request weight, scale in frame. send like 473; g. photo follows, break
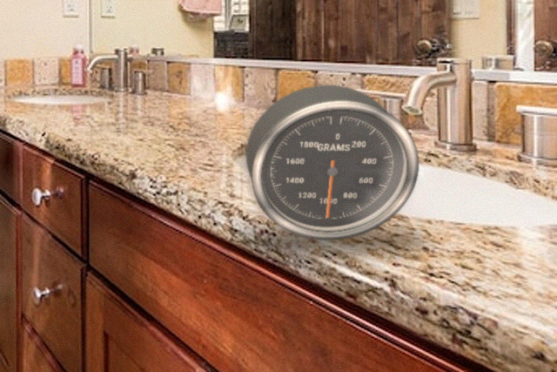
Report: 1000; g
